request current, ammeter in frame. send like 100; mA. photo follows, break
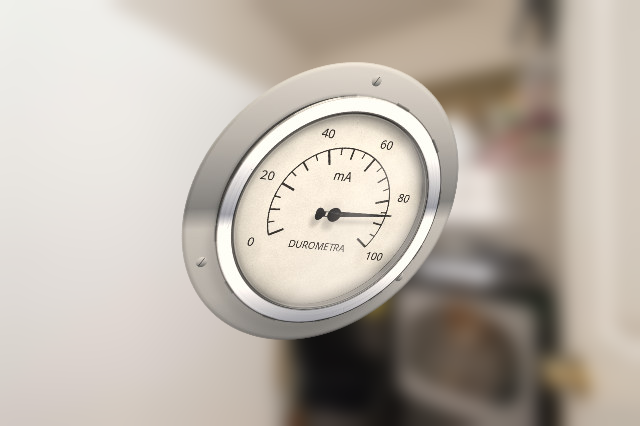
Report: 85; mA
